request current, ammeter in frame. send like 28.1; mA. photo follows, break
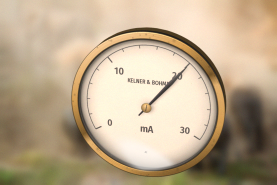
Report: 20; mA
